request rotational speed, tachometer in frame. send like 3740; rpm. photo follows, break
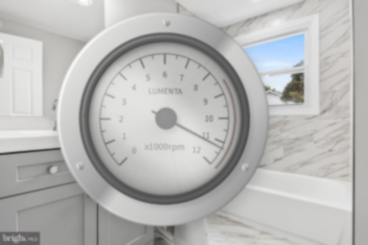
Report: 11250; rpm
